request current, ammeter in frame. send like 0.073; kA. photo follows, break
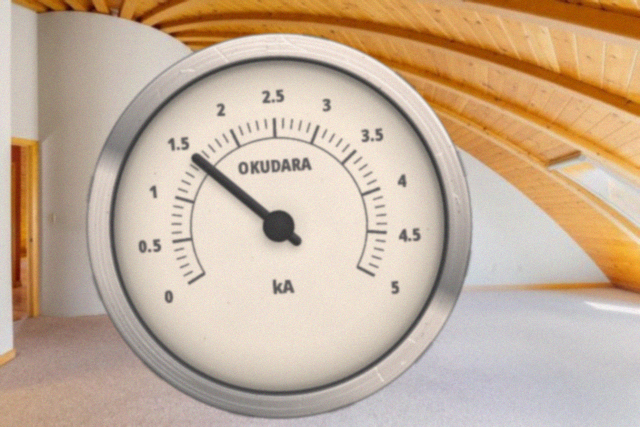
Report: 1.5; kA
